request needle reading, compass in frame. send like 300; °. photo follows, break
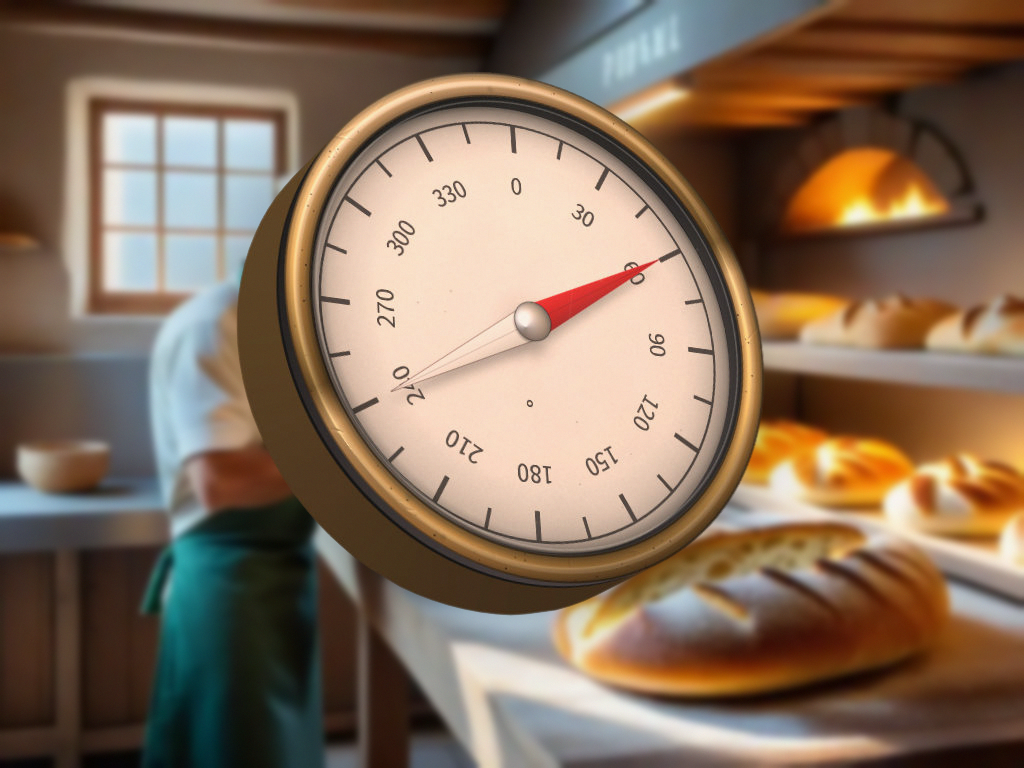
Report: 60; °
